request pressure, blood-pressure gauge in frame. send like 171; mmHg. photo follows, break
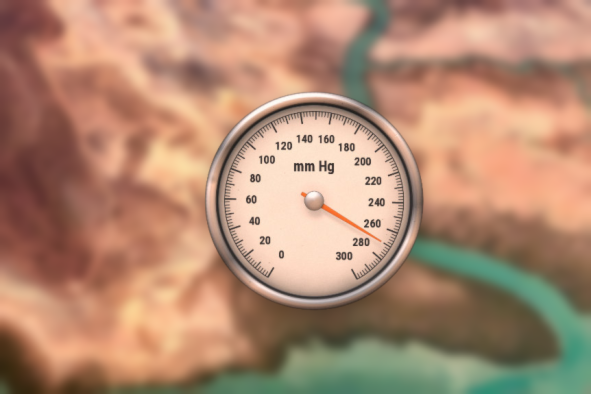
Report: 270; mmHg
